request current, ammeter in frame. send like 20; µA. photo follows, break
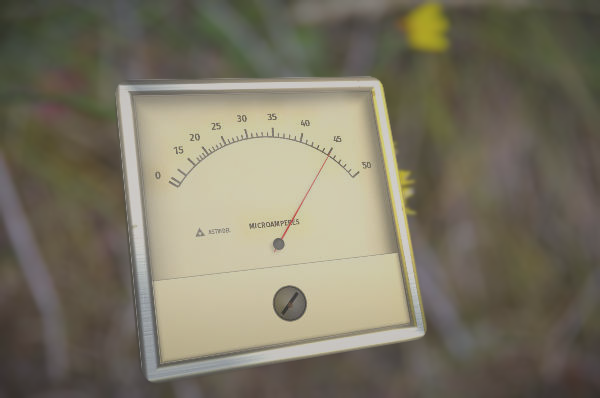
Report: 45; µA
